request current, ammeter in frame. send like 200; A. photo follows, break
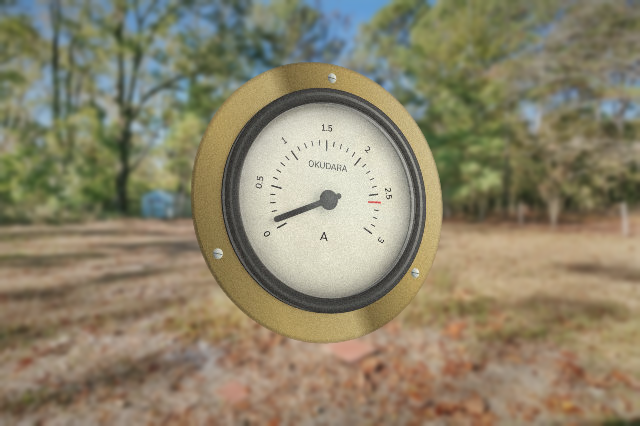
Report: 0.1; A
